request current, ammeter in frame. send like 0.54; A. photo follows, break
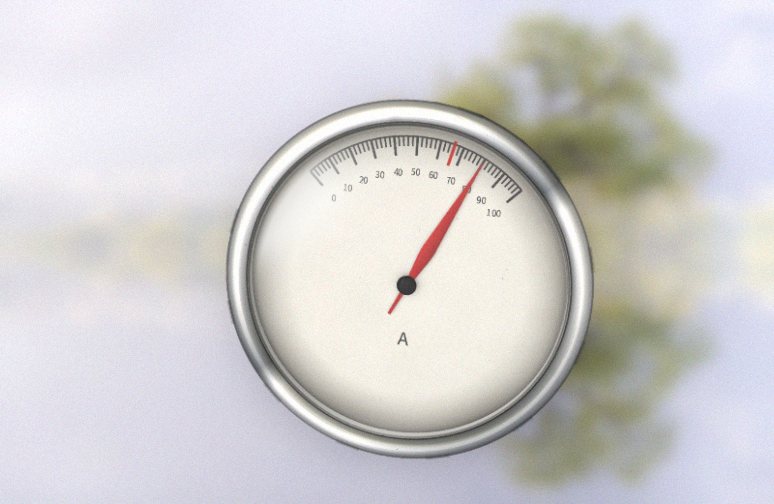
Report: 80; A
